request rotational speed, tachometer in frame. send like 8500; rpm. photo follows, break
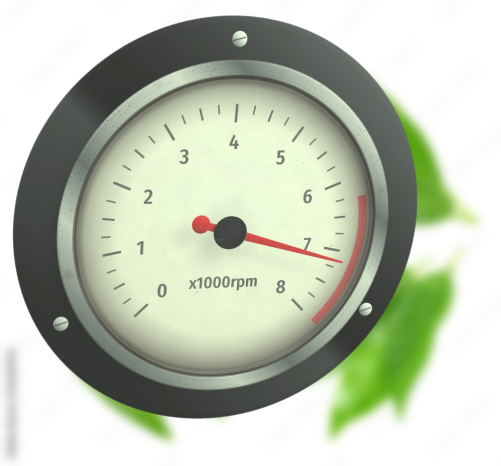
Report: 7125; rpm
